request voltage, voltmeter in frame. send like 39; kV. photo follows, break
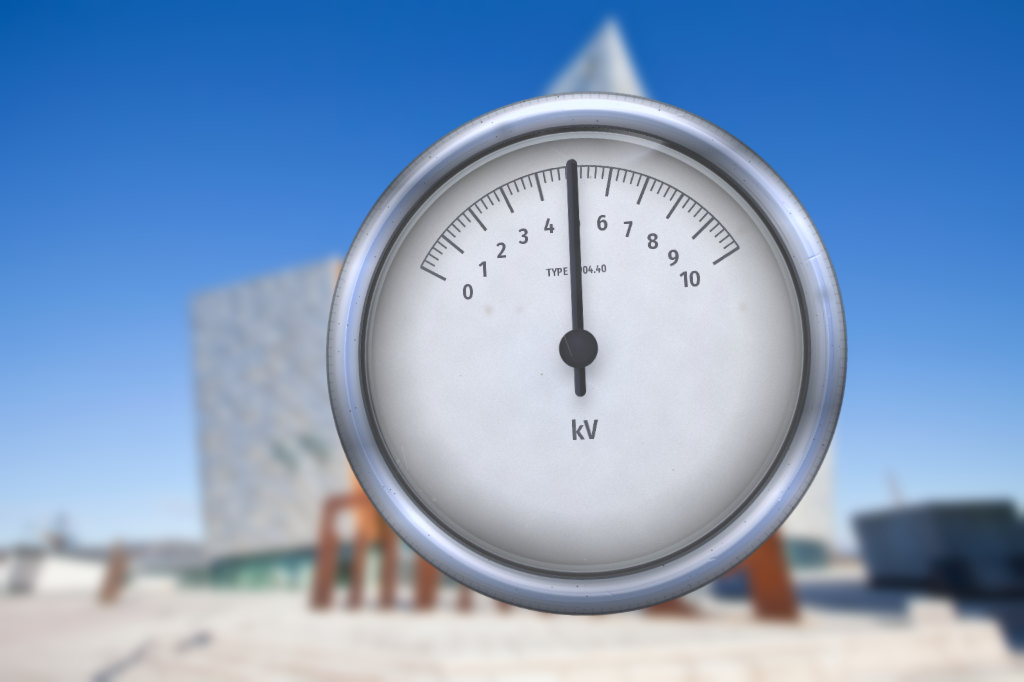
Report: 5; kV
